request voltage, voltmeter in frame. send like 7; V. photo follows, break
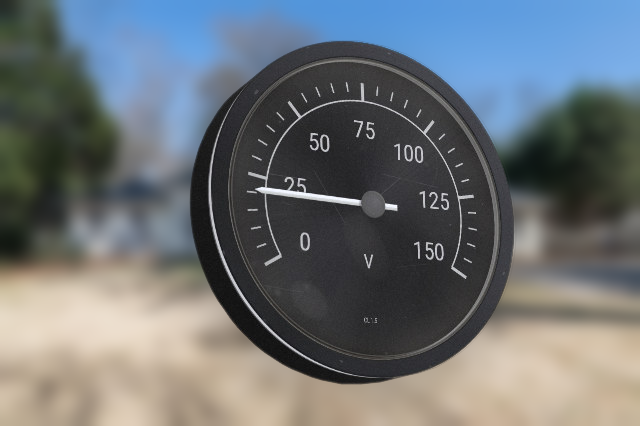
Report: 20; V
